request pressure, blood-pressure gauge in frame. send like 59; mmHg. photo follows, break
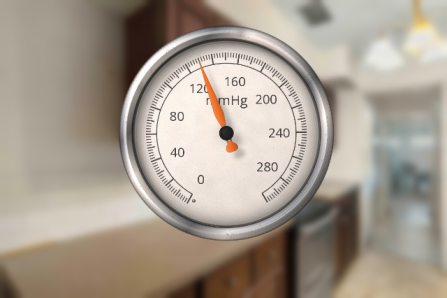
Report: 130; mmHg
